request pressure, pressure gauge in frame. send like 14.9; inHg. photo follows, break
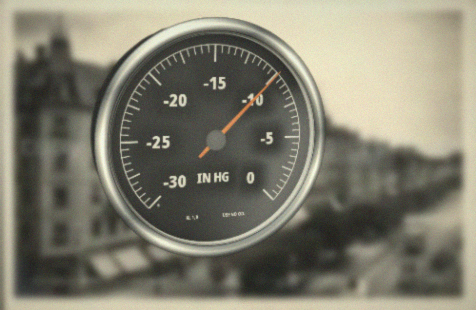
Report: -10; inHg
